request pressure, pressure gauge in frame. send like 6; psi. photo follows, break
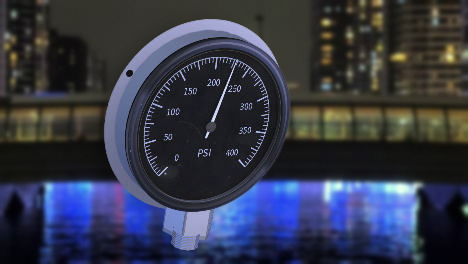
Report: 225; psi
